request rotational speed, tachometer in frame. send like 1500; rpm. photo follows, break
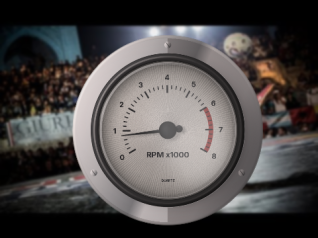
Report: 800; rpm
